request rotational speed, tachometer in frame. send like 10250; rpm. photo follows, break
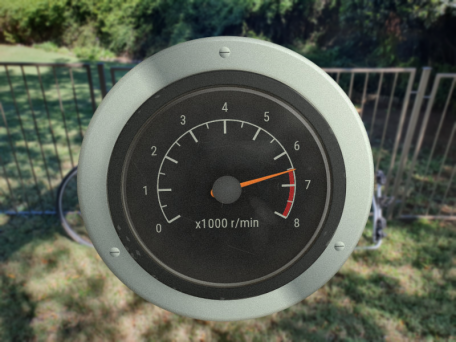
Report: 6500; rpm
